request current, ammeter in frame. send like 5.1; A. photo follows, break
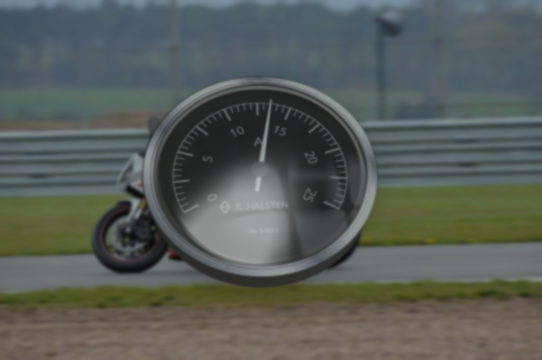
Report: 13.5; A
